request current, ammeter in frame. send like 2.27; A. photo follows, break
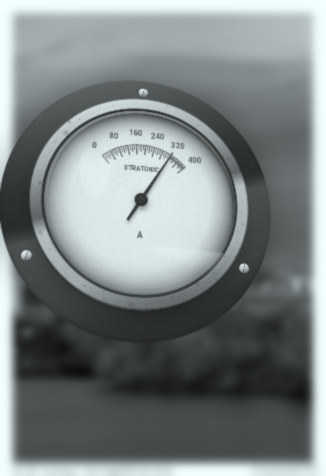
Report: 320; A
